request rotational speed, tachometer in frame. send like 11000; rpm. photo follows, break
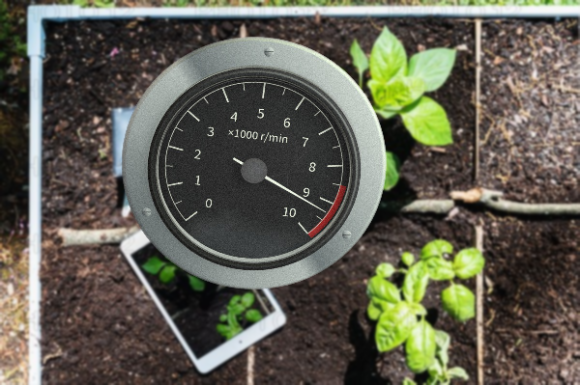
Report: 9250; rpm
